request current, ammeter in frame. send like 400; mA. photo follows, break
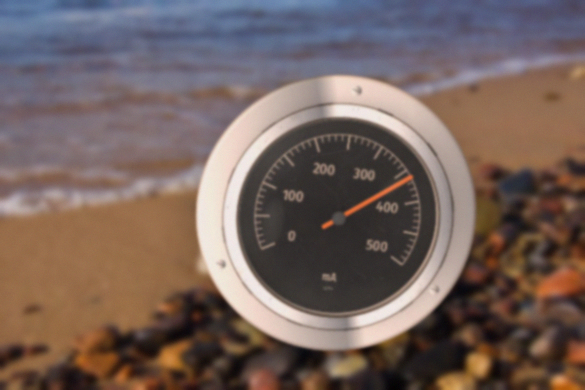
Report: 360; mA
